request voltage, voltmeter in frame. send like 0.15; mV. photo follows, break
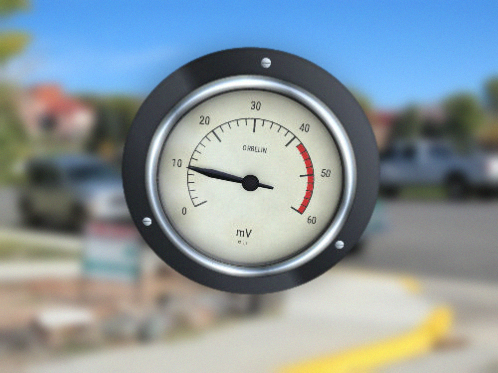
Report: 10; mV
